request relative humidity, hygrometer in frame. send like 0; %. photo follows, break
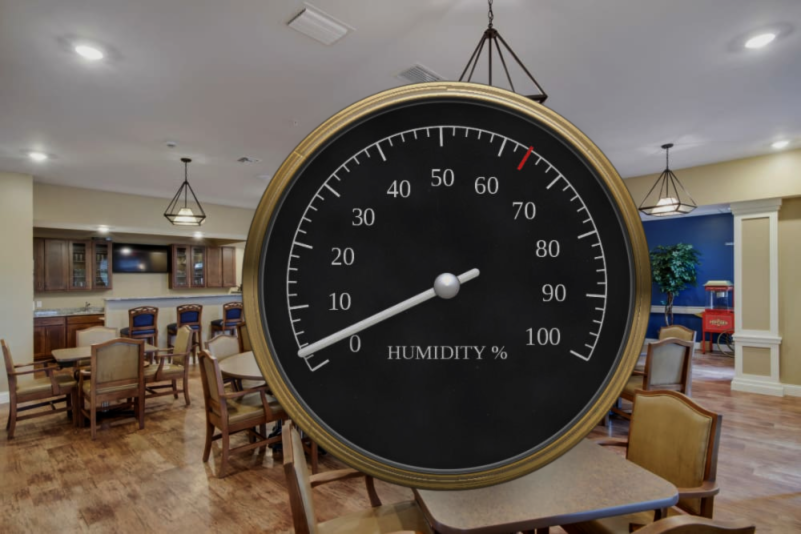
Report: 3; %
